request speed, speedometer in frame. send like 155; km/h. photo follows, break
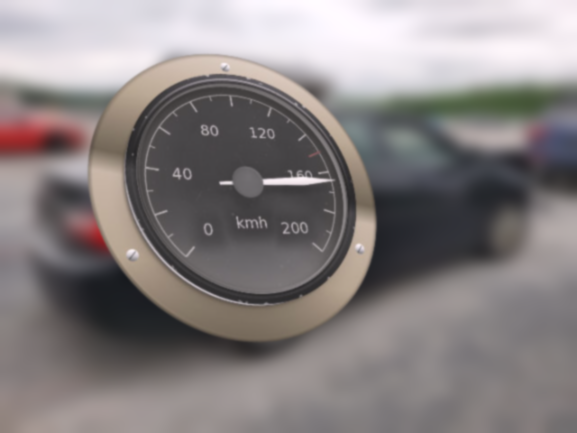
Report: 165; km/h
